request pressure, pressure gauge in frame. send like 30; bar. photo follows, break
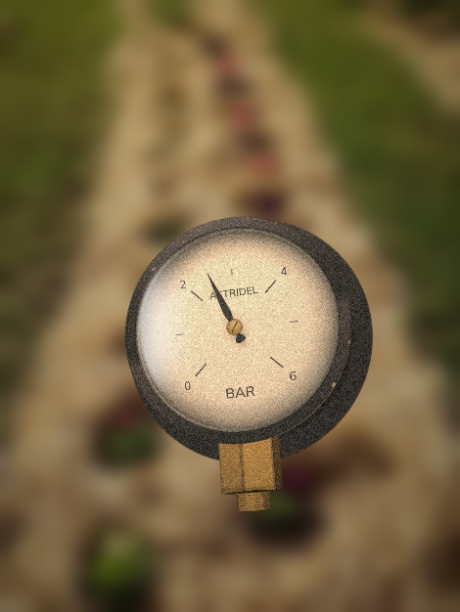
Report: 2.5; bar
